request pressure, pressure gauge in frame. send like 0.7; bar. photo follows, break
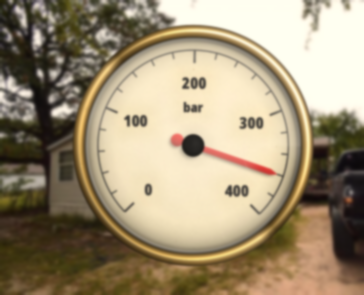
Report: 360; bar
